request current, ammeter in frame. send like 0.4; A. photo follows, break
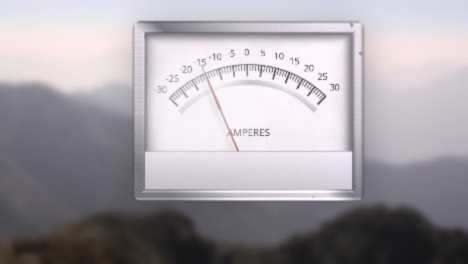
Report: -15; A
